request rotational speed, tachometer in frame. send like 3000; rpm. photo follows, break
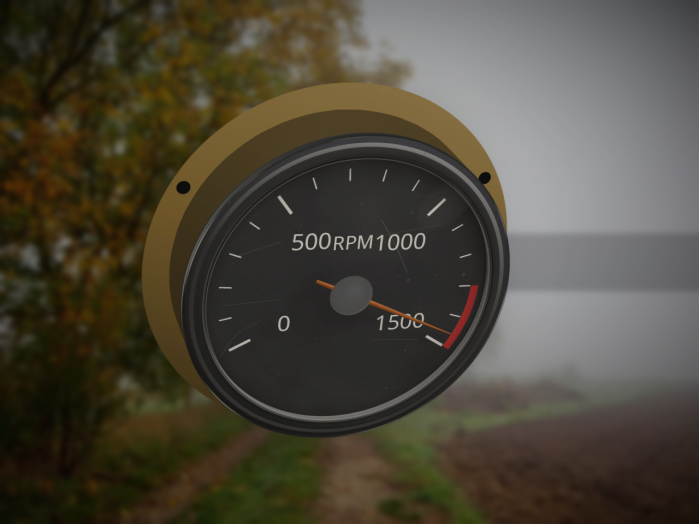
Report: 1450; rpm
